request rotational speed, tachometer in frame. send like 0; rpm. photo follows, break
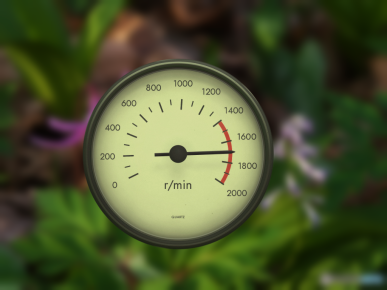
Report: 1700; rpm
